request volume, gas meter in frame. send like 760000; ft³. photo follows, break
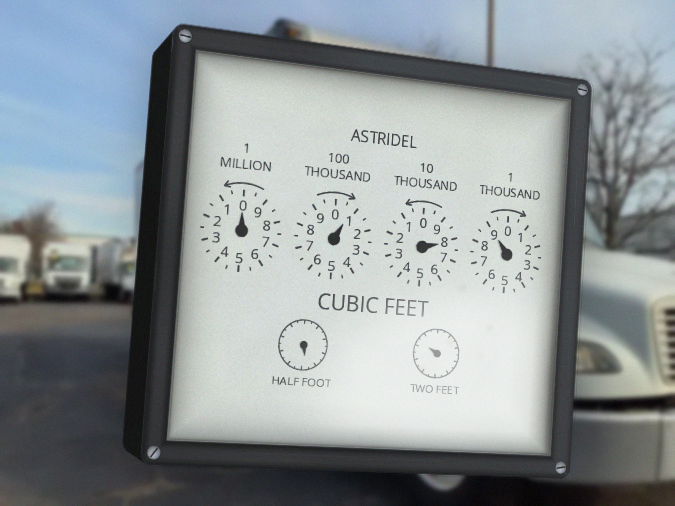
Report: 7900; ft³
